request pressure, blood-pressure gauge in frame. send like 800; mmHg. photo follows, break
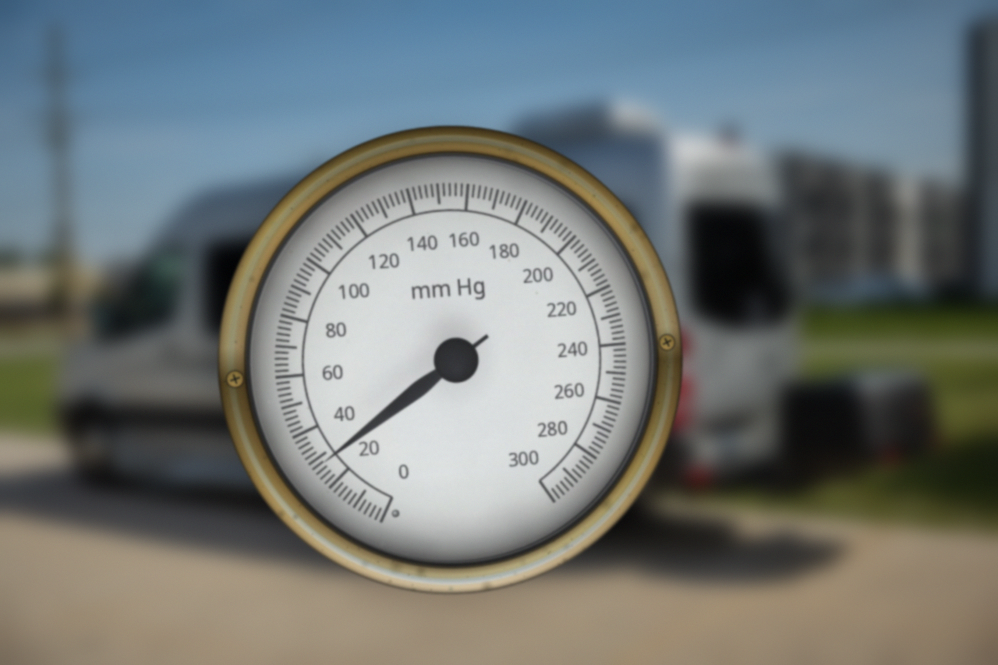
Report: 28; mmHg
